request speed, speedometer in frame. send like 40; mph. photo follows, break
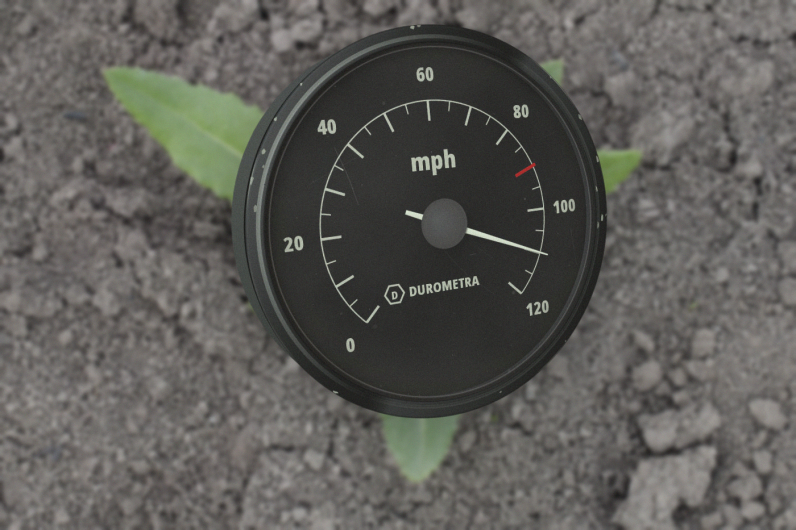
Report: 110; mph
